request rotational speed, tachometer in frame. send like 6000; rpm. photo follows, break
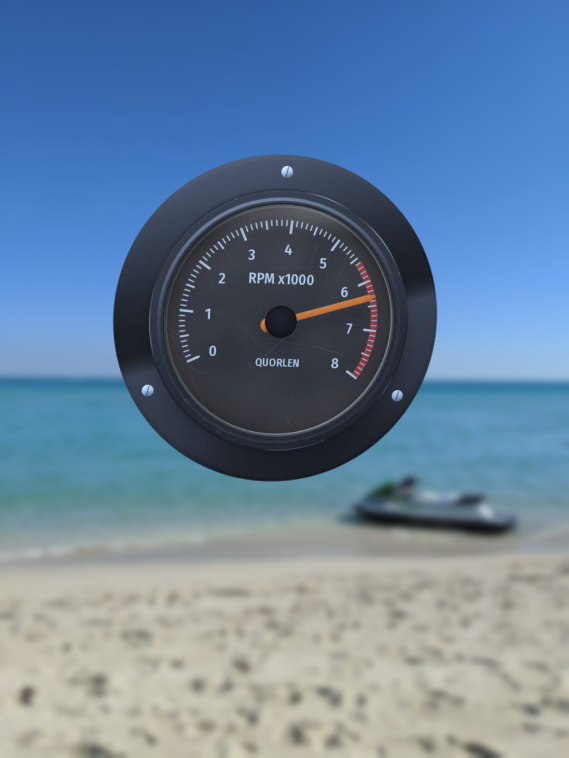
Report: 6300; rpm
